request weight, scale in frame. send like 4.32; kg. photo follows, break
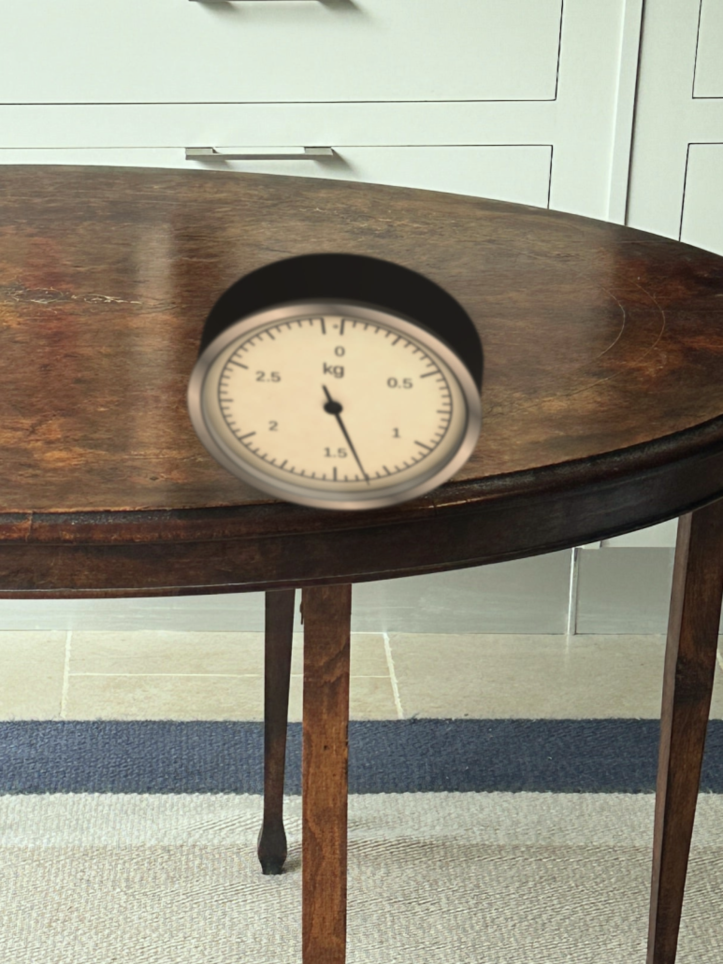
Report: 1.35; kg
